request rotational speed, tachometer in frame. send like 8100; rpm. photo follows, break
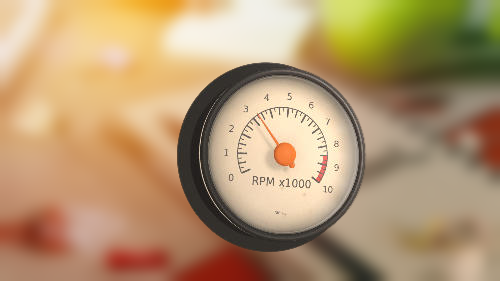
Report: 3250; rpm
